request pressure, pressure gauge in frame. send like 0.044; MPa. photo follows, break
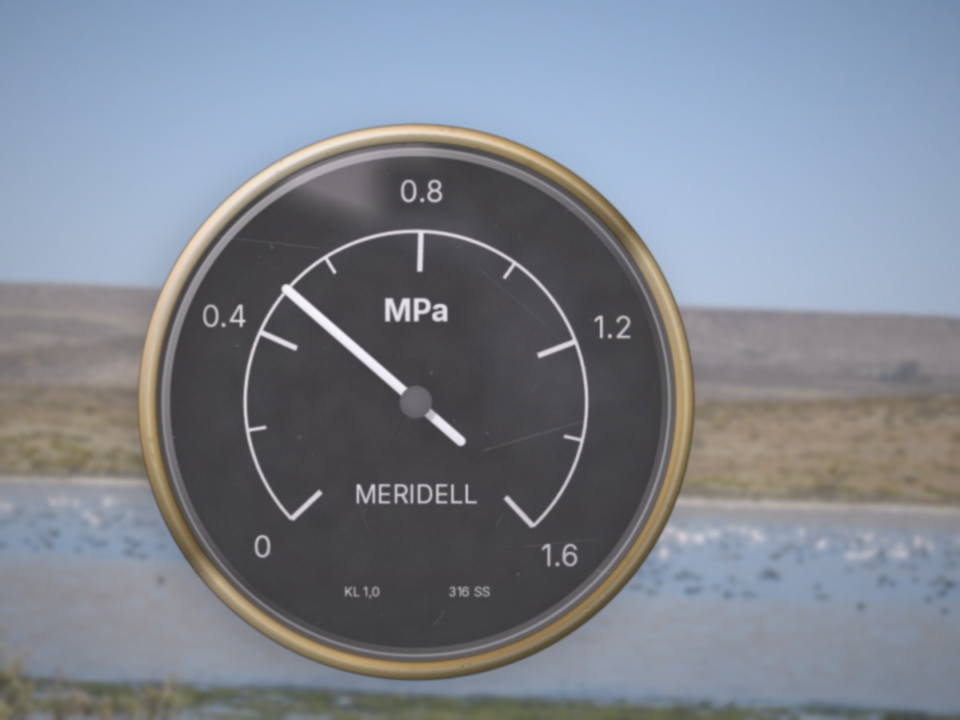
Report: 0.5; MPa
